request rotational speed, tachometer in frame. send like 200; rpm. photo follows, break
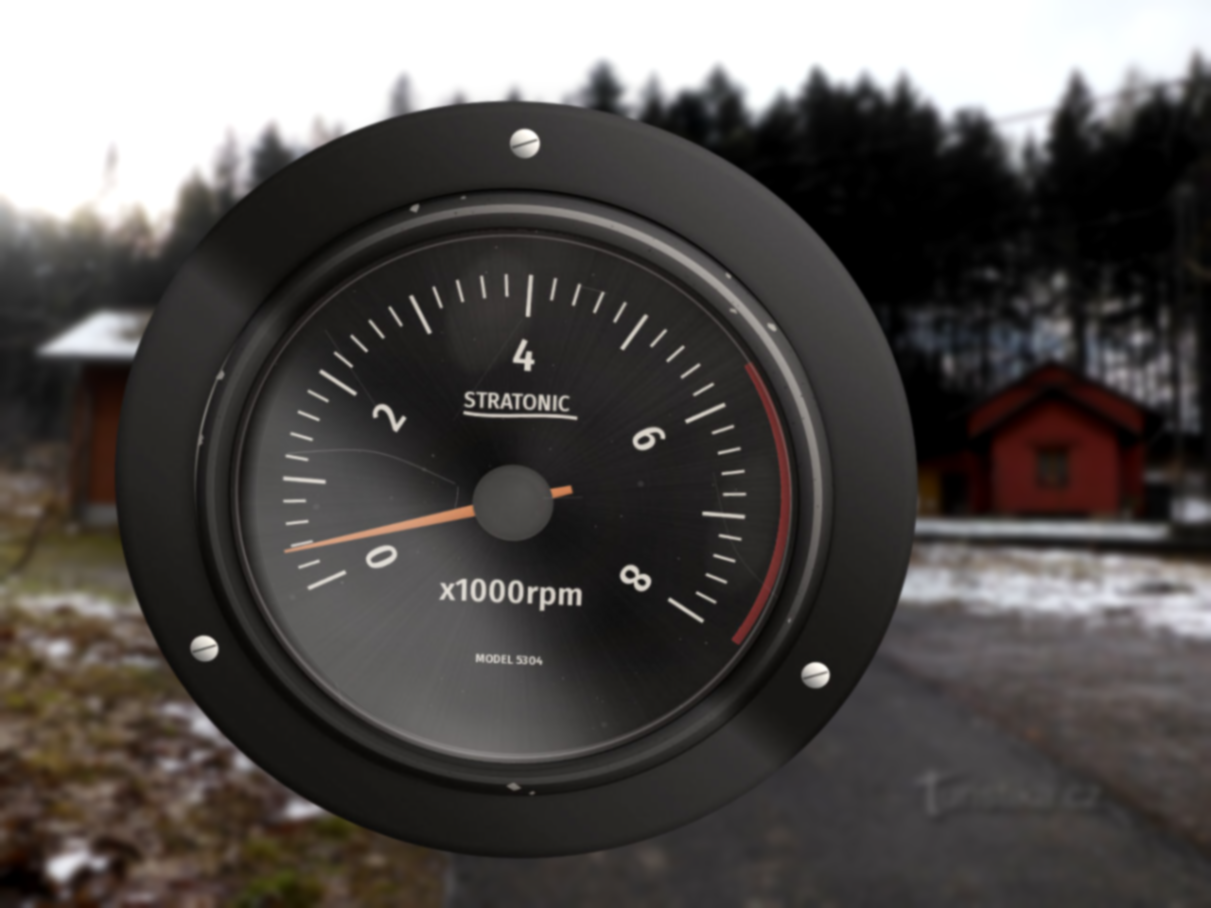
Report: 400; rpm
